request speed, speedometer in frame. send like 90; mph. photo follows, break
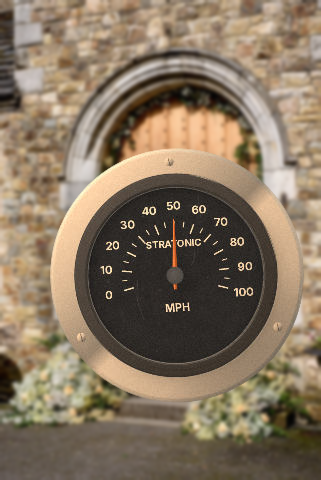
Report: 50; mph
